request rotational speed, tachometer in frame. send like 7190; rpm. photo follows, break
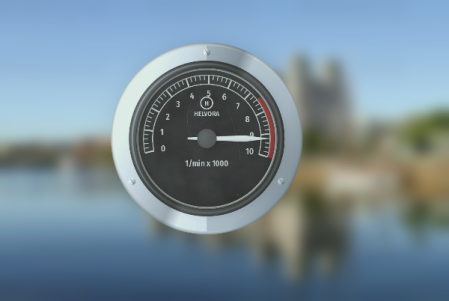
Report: 9200; rpm
